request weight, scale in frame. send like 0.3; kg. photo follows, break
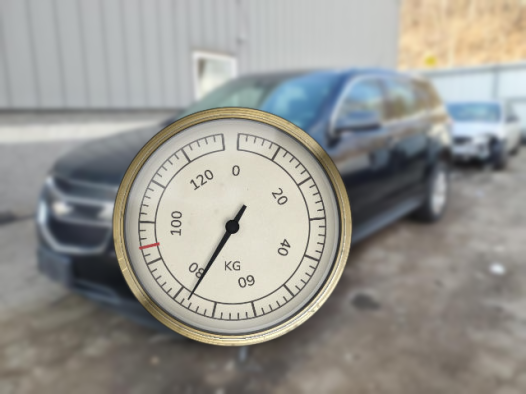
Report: 77; kg
